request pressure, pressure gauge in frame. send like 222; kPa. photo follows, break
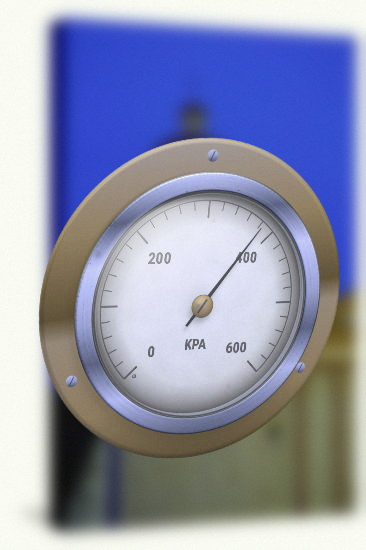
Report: 380; kPa
